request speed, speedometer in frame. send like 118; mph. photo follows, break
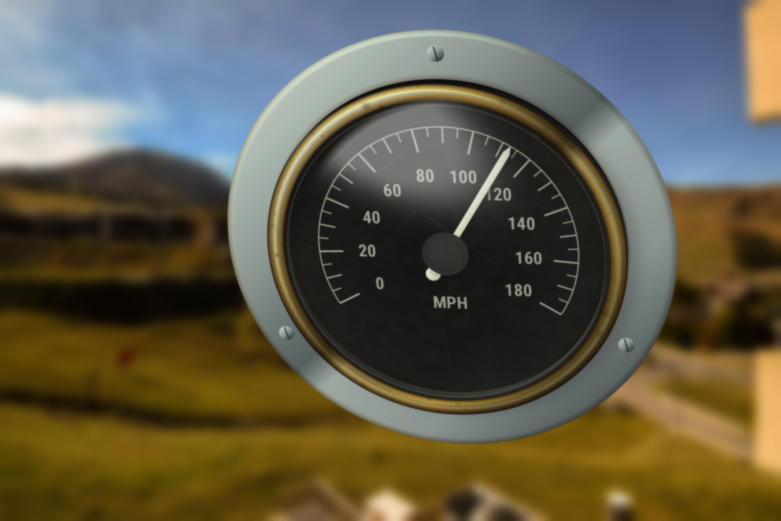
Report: 112.5; mph
